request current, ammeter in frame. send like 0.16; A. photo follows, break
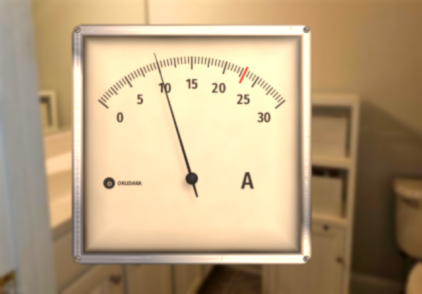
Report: 10; A
